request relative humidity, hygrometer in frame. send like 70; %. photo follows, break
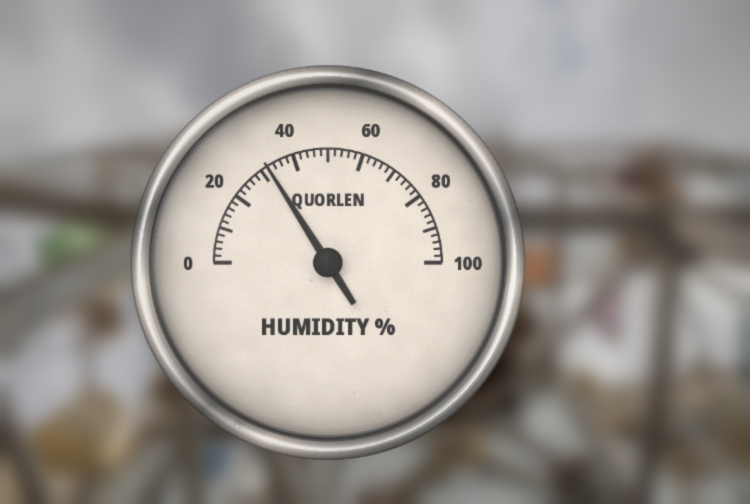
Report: 32; %
